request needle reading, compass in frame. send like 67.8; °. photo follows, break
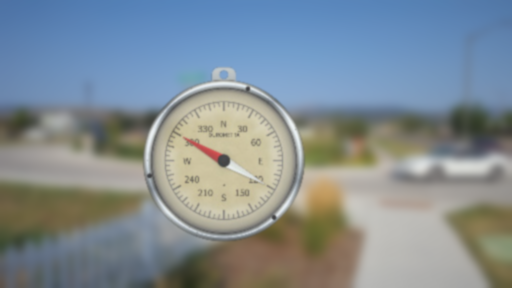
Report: 300; °
